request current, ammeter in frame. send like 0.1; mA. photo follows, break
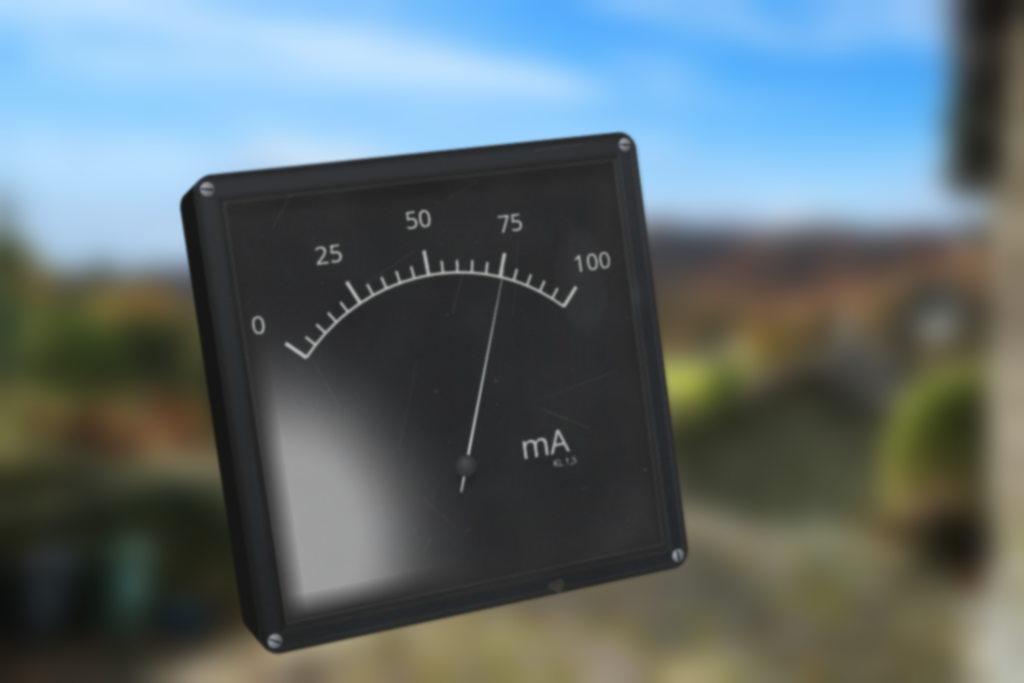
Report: 75; mA
